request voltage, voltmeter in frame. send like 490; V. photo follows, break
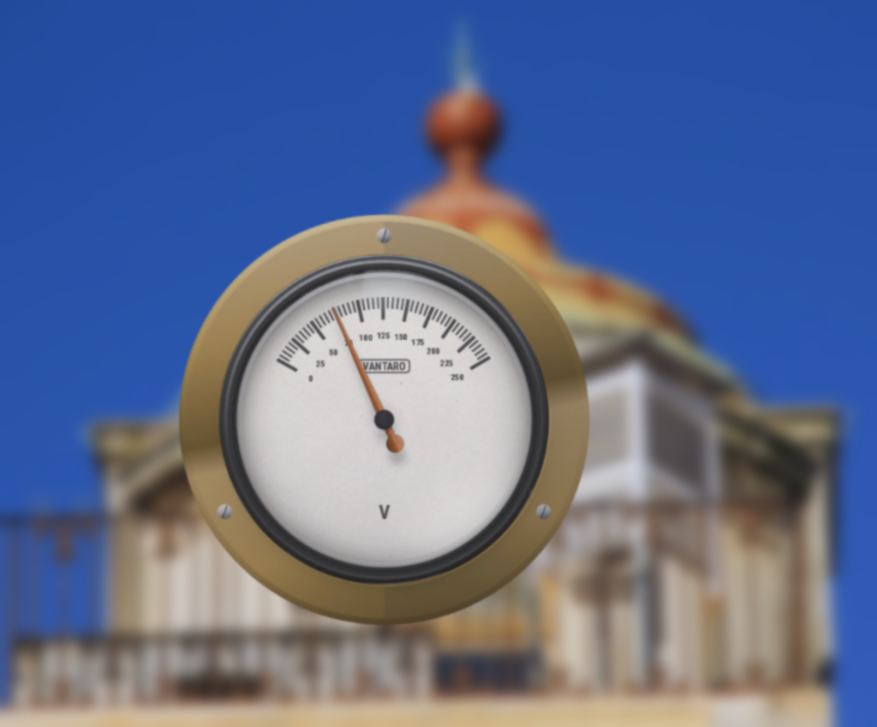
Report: 75; V
